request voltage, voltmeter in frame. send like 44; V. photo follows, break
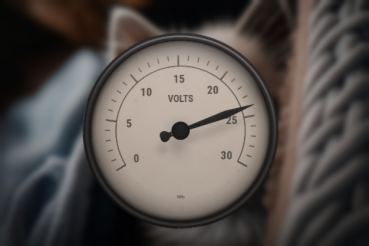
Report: 24; V
